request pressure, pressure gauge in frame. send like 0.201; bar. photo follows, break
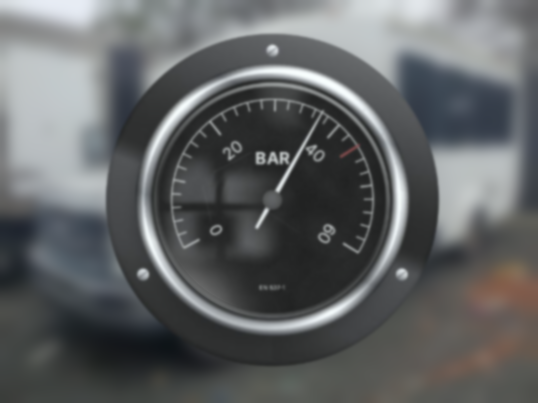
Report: 37; bar
